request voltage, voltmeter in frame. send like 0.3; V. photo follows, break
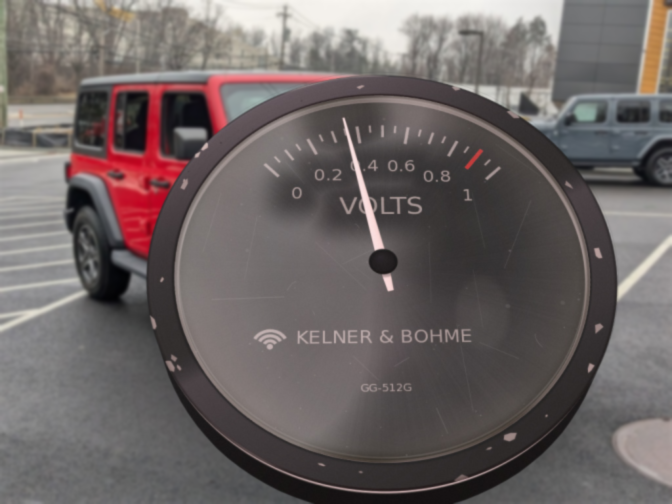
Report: 0.35; V
